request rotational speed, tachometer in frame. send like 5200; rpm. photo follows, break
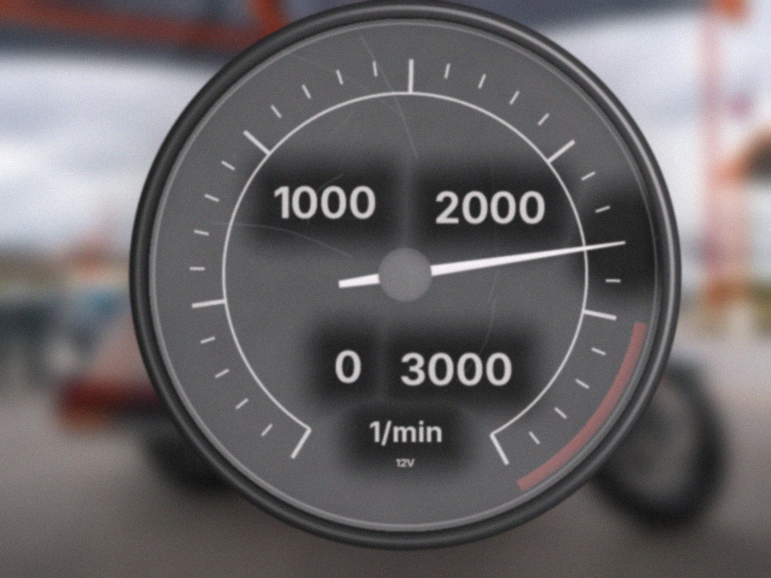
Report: 2300; rpm
